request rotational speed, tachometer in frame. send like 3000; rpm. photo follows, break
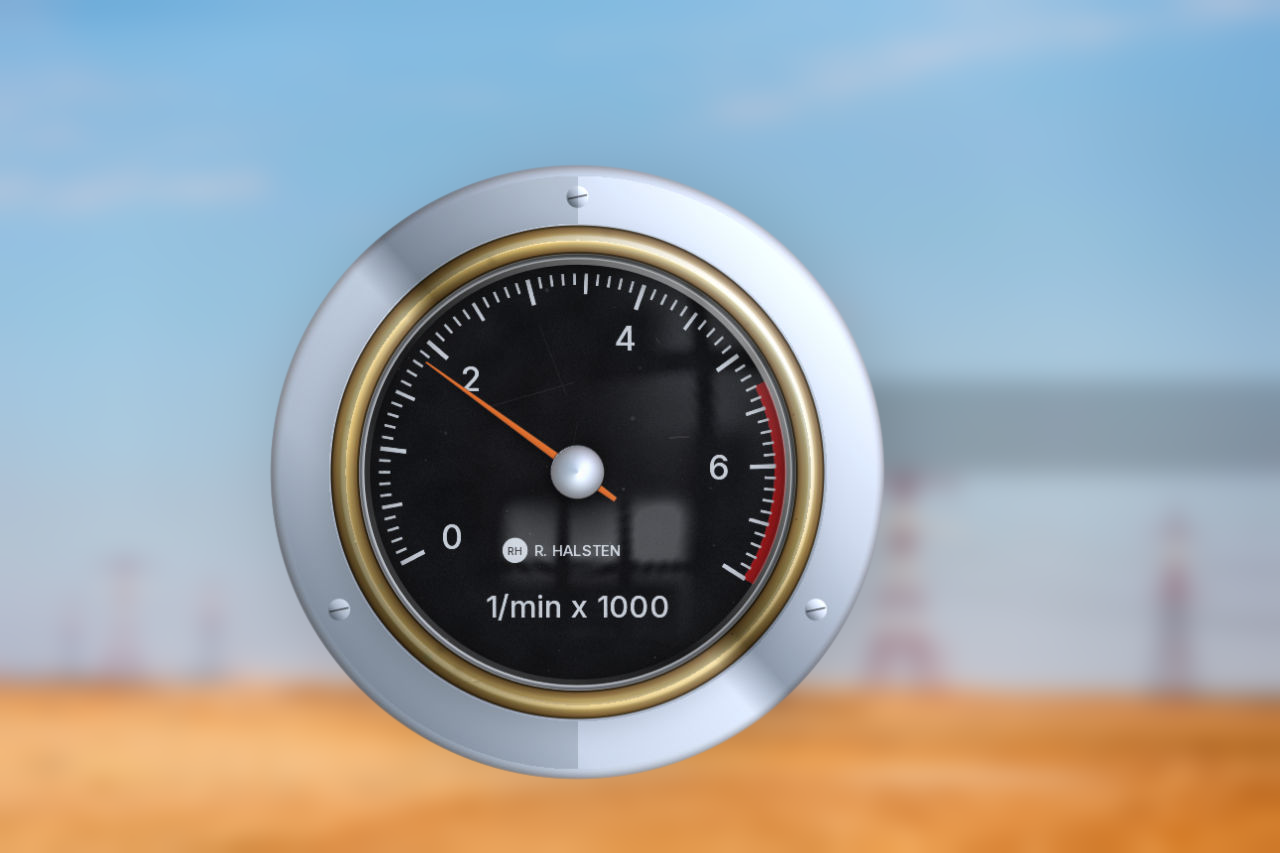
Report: 1850; rpm
